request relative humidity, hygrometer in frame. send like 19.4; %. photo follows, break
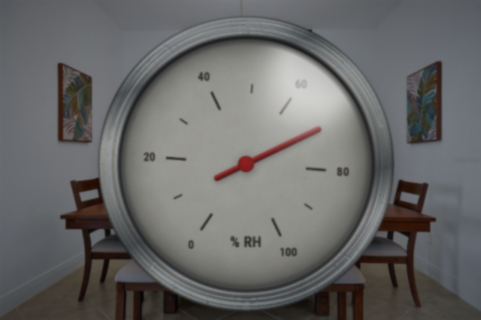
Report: 70; %
